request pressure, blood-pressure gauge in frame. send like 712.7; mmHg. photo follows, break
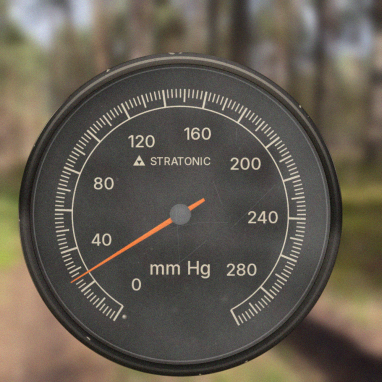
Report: 26; mmHg
